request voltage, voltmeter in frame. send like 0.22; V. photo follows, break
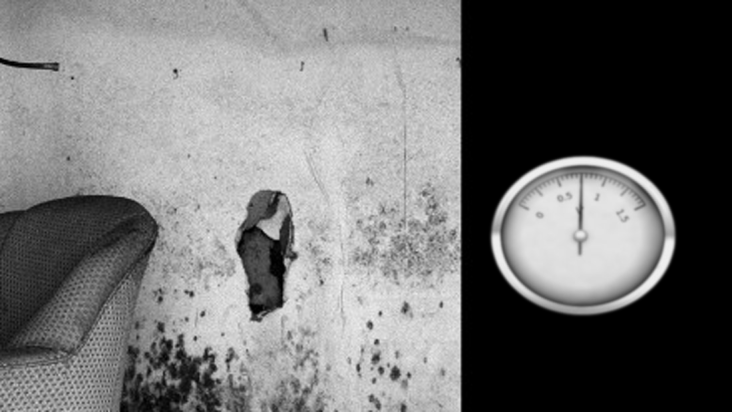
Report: 0.75; V
